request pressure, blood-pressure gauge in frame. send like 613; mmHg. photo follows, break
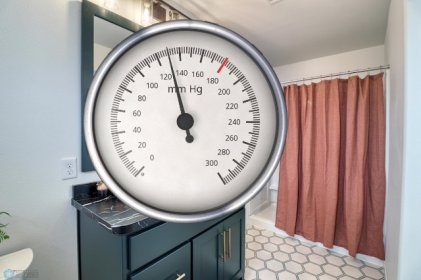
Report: 130; mmHg
